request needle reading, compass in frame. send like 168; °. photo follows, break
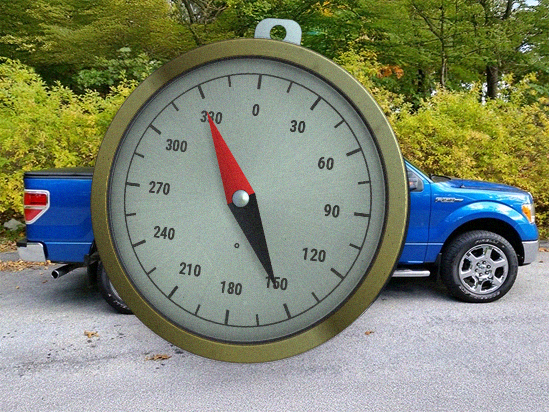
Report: 330; °
